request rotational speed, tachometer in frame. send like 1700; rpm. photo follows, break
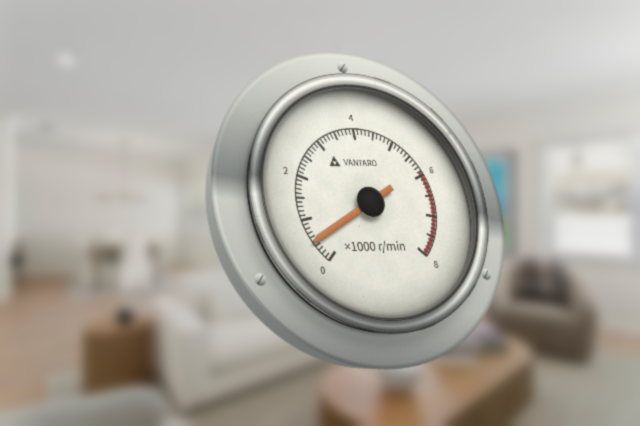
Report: 500; rpm
